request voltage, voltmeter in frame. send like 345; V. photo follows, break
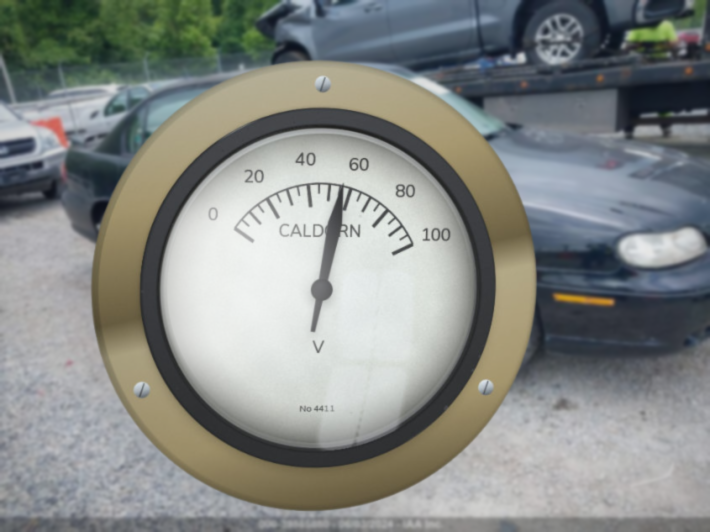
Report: 55; V
